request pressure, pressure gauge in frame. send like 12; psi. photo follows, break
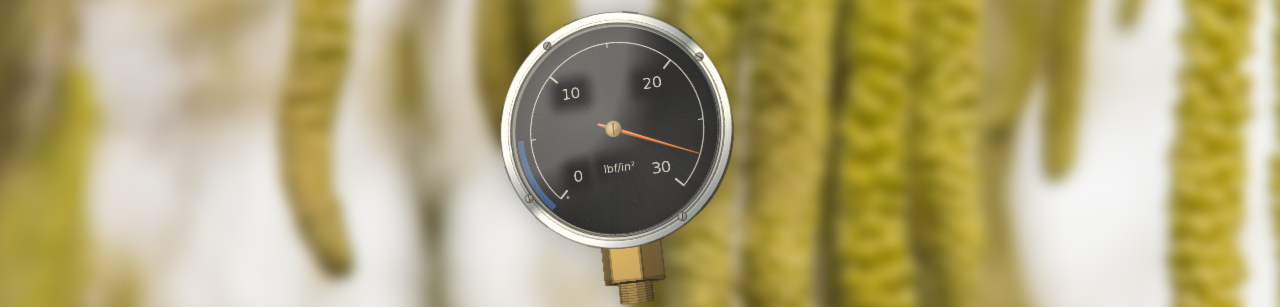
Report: 27.5; psi
